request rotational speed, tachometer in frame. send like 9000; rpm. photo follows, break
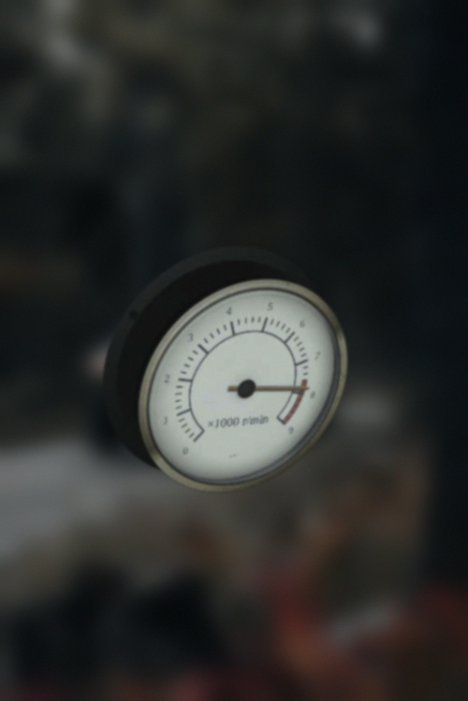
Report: 7800; rpm
